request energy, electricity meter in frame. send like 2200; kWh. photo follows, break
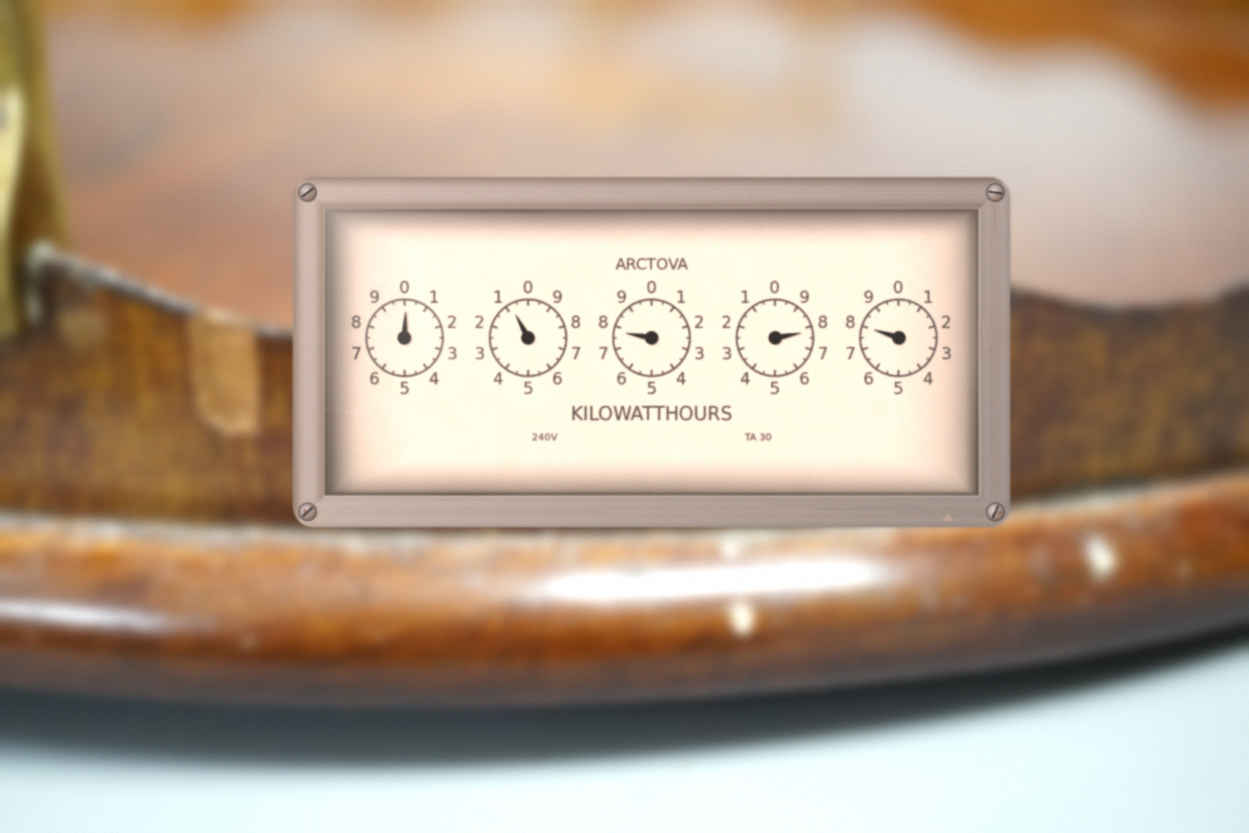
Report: 778; kWh
